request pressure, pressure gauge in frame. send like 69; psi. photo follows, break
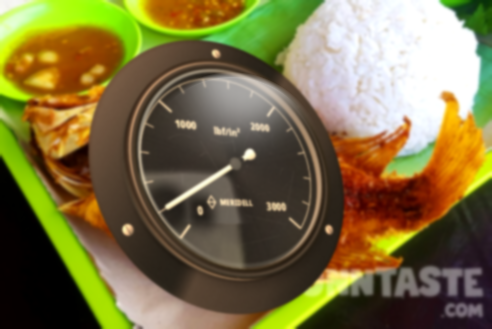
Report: 200; psi
